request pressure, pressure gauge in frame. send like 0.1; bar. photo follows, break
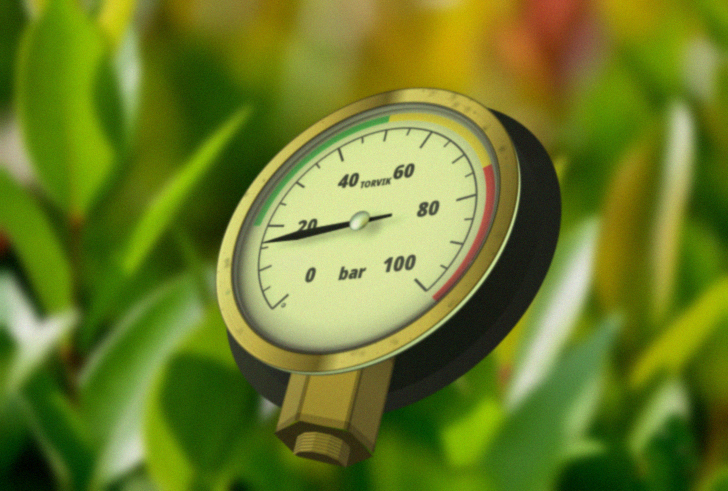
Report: 15; bar
